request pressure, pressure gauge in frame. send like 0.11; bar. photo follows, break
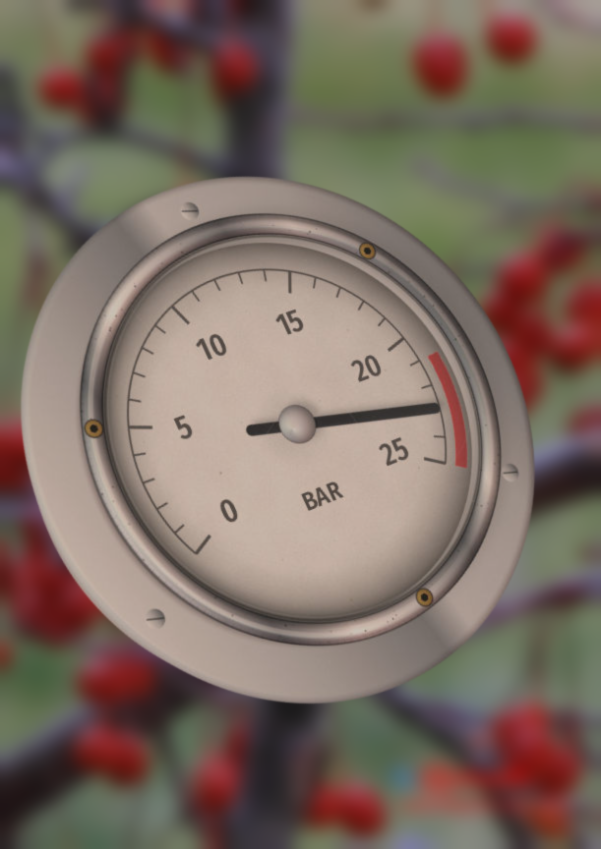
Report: 23; bar
